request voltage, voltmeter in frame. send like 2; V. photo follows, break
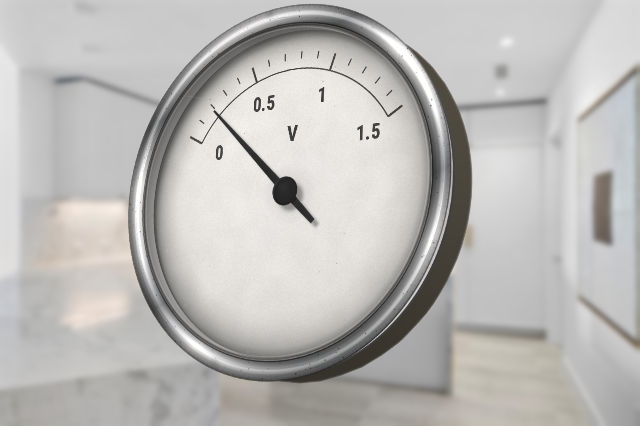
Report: 0.2; V
